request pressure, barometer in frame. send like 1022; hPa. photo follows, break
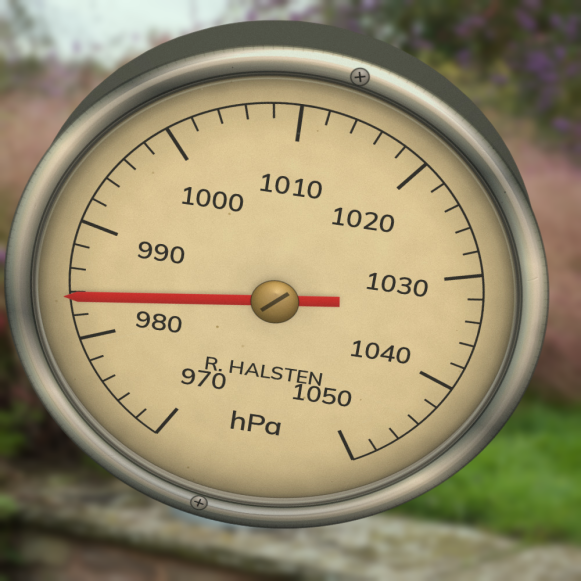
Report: 984; hPa
